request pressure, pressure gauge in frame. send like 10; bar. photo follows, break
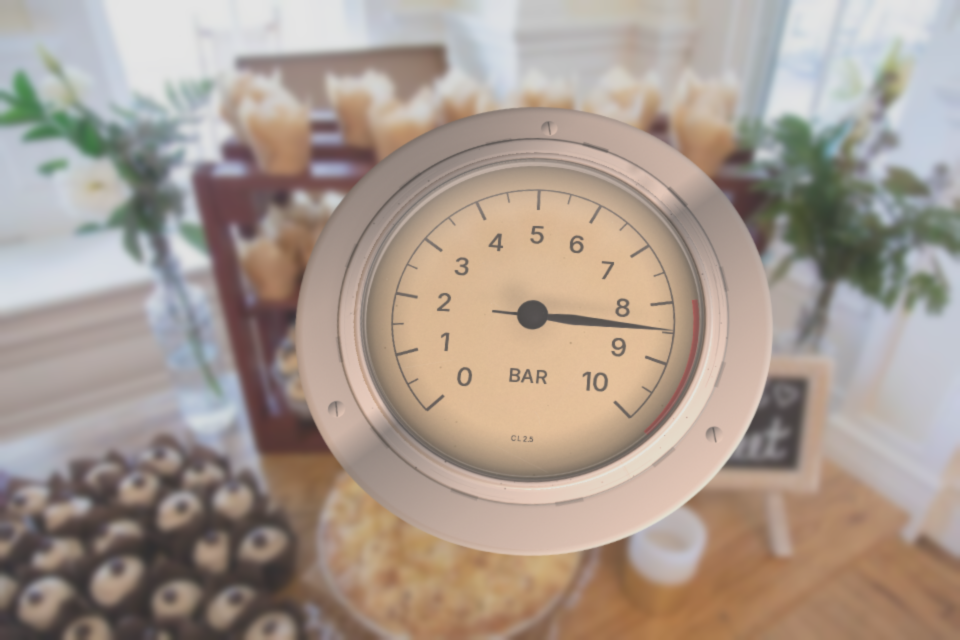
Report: 8.5; bar
